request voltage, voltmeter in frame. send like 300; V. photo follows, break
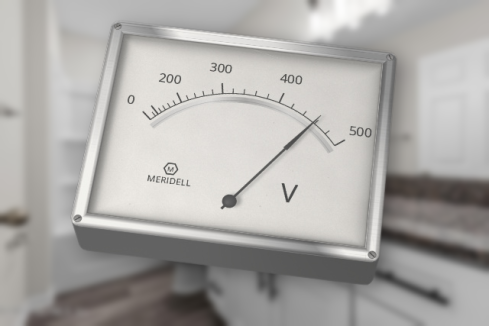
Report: 460; V
